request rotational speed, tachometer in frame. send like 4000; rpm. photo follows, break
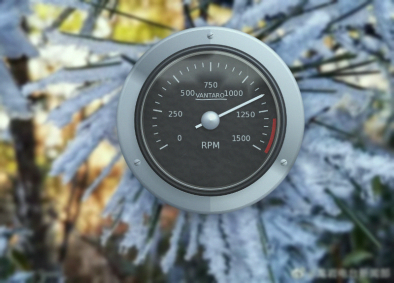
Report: 1150; rpm
